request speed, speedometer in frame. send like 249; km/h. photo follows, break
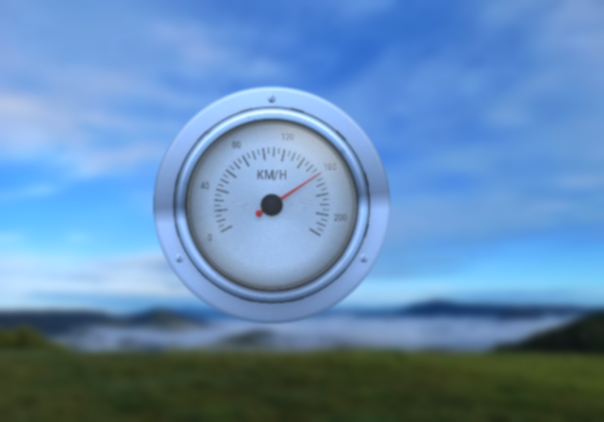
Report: 160; km/h
